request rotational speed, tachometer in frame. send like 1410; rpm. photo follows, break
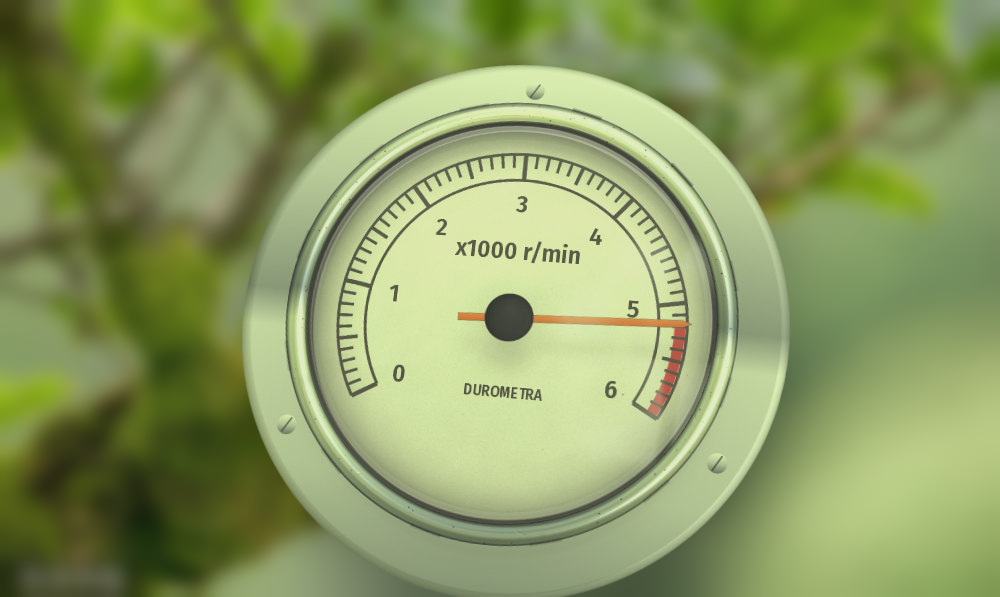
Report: 5200; rpm
